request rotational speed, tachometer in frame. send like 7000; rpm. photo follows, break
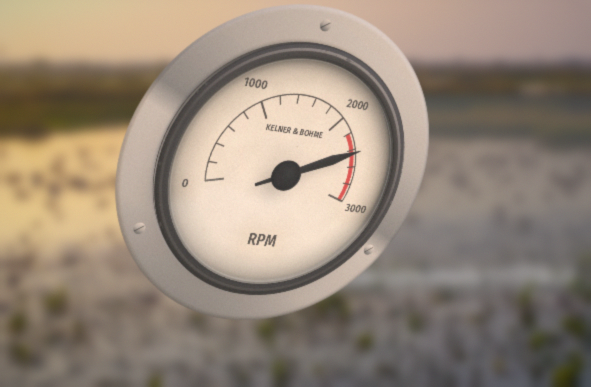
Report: 2400; rpm
